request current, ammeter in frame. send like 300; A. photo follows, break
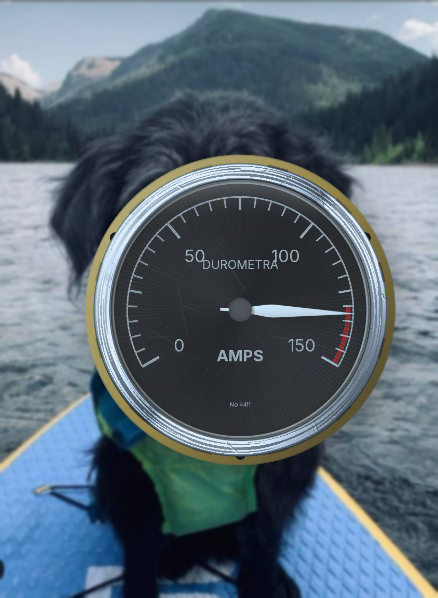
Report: 132.5; A
